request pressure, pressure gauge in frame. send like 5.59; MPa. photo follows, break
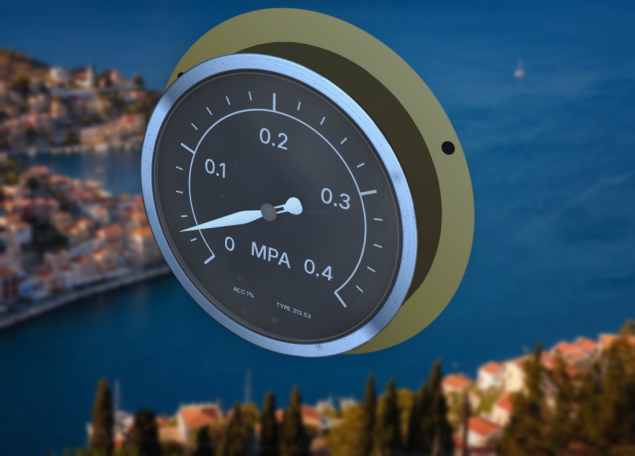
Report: 0.03; MPa
